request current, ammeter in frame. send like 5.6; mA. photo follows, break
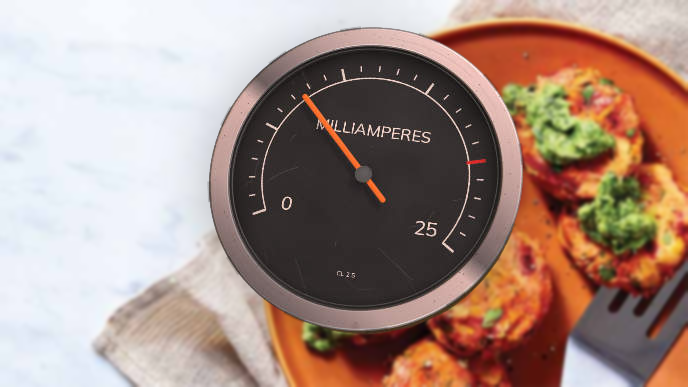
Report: 7.5; mA
